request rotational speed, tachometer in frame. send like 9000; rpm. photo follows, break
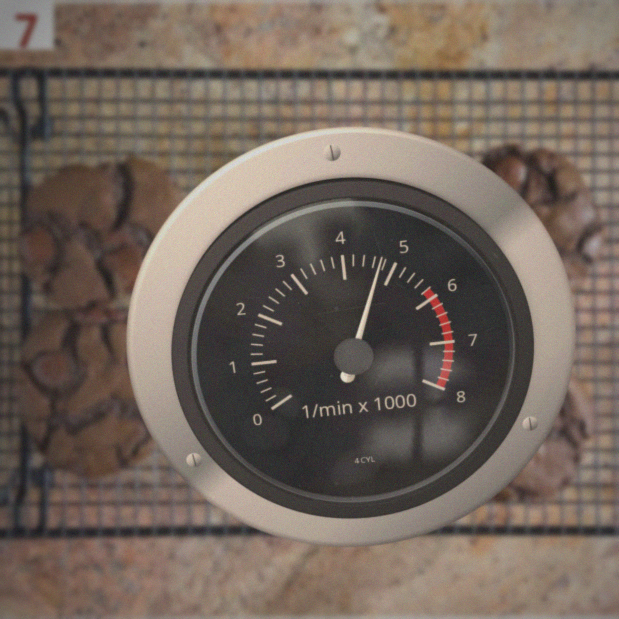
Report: 4700; rpm
